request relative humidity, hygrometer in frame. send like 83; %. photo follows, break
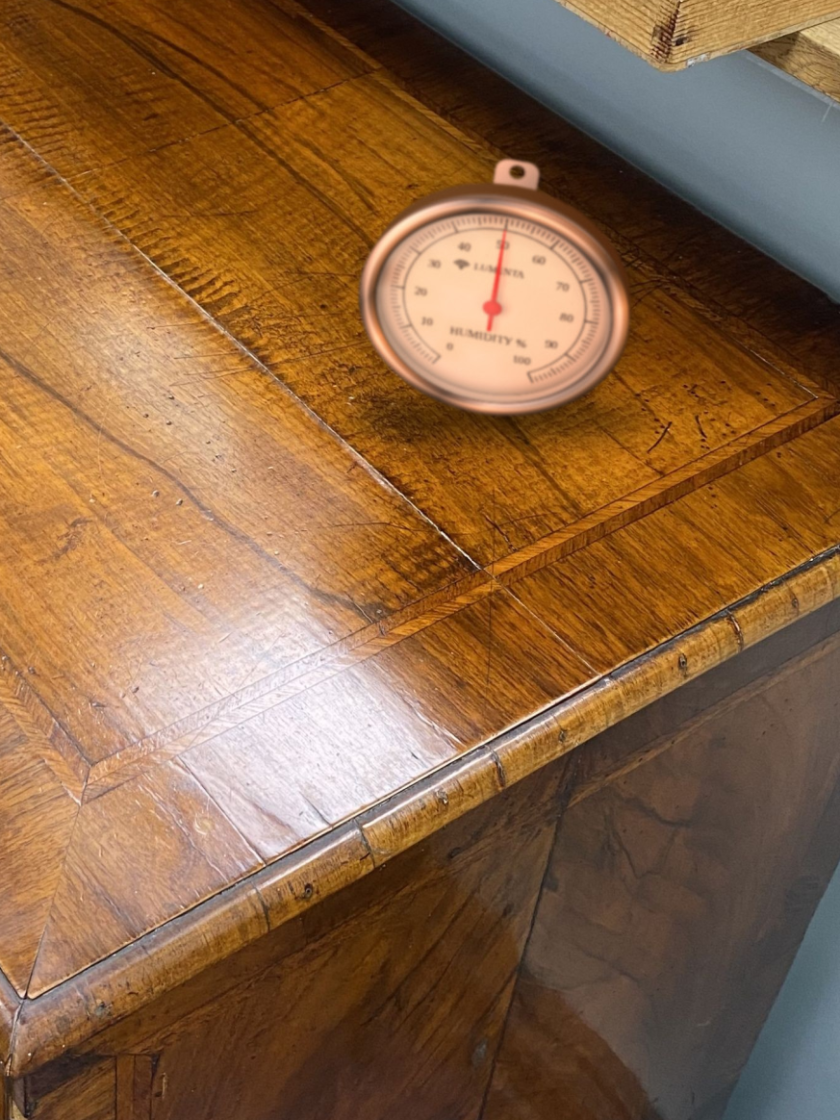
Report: 50; %
